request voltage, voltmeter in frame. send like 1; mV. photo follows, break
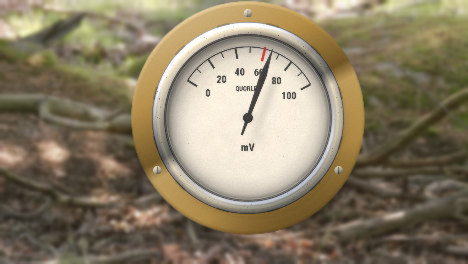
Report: 65; mV
